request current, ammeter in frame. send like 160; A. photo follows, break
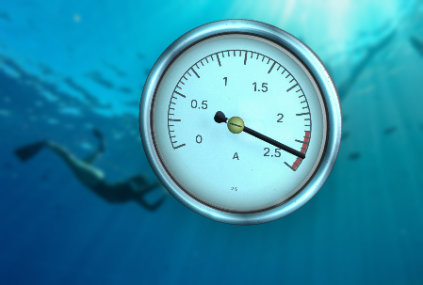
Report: 2.35; A
